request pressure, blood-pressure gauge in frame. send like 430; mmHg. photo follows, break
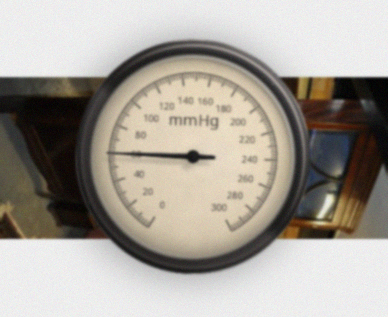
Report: 60; mmHg
